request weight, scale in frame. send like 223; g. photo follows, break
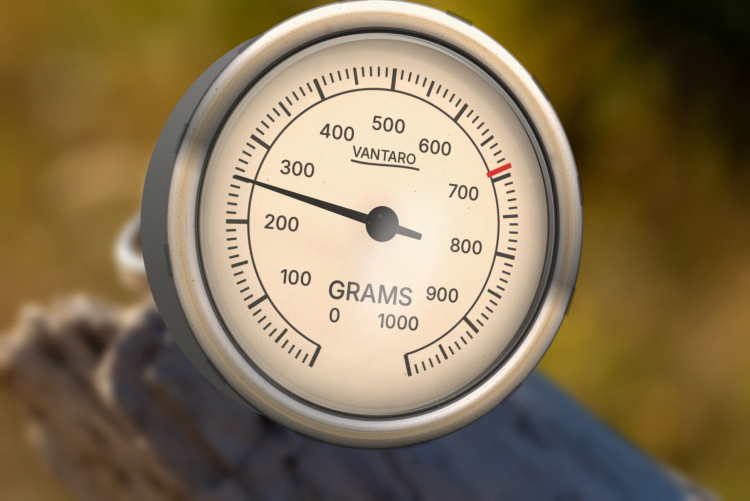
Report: 250; g
